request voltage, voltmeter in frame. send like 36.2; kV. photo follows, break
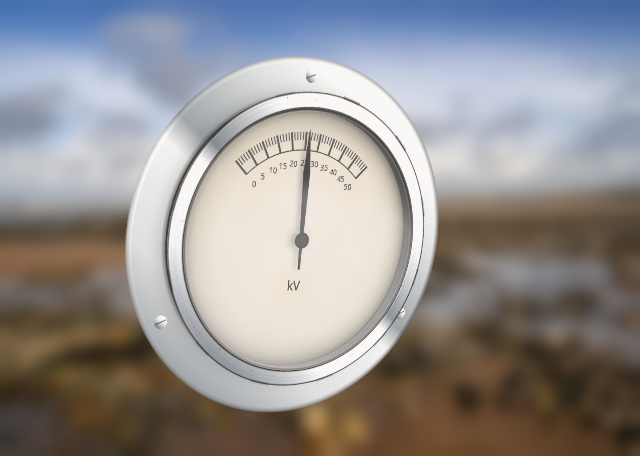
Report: 25; kV
